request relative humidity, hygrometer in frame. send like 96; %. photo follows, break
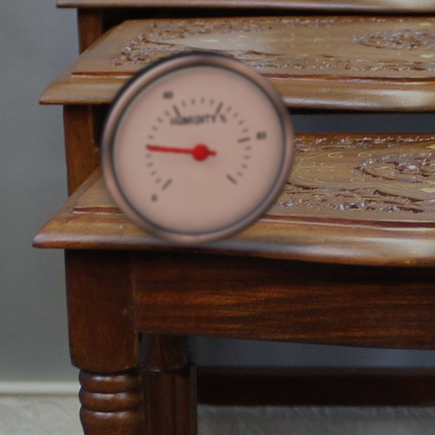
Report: 20; %
